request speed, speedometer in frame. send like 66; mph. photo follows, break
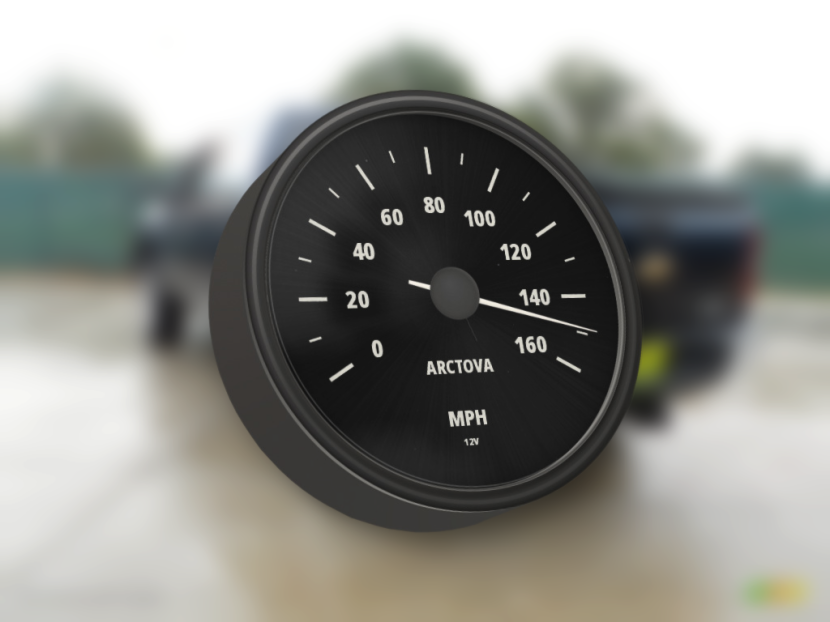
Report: 150; mph
